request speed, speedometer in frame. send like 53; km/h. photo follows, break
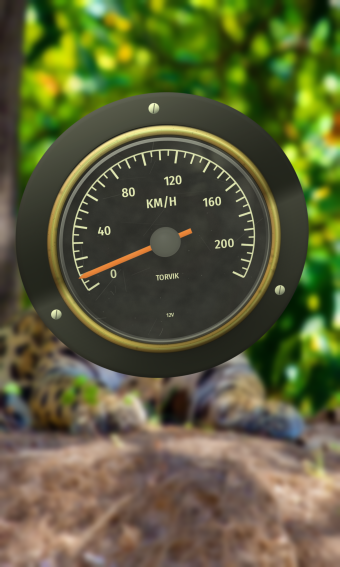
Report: 10; km/h
